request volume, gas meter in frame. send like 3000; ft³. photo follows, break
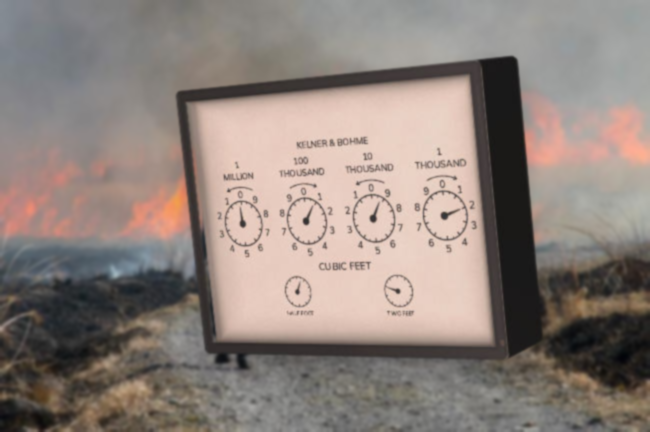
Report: 9200; ft³
